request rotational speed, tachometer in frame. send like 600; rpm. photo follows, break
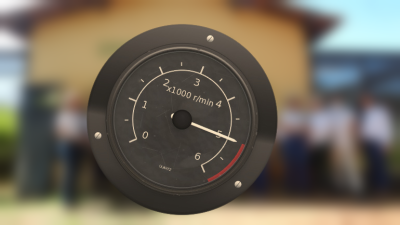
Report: 5000; rpm
